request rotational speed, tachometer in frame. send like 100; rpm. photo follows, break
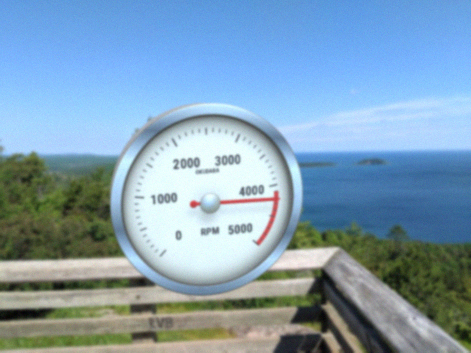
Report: 4200; rpm
